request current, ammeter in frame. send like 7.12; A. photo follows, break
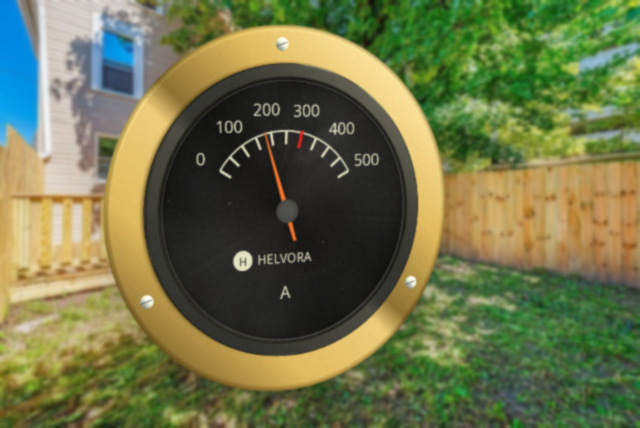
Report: 175; A
